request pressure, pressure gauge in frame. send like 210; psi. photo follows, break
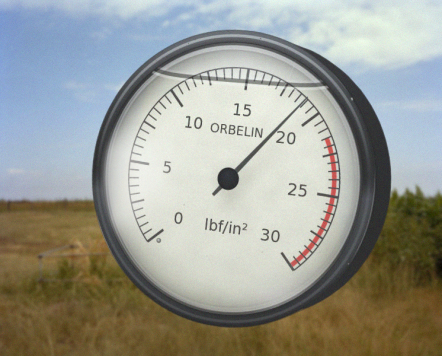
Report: 19; psi
